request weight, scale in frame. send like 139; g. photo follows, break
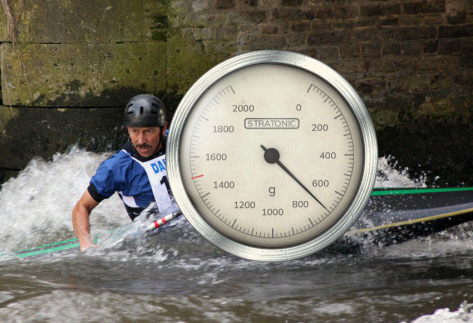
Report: 700; g
